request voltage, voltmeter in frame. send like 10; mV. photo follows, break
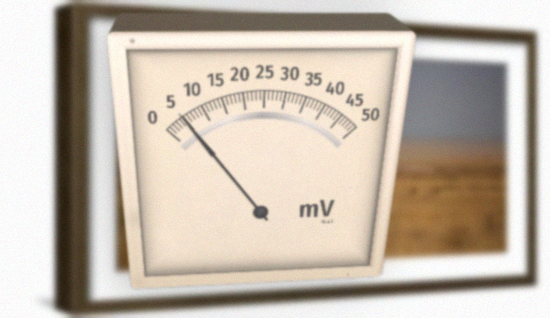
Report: 5; mV
